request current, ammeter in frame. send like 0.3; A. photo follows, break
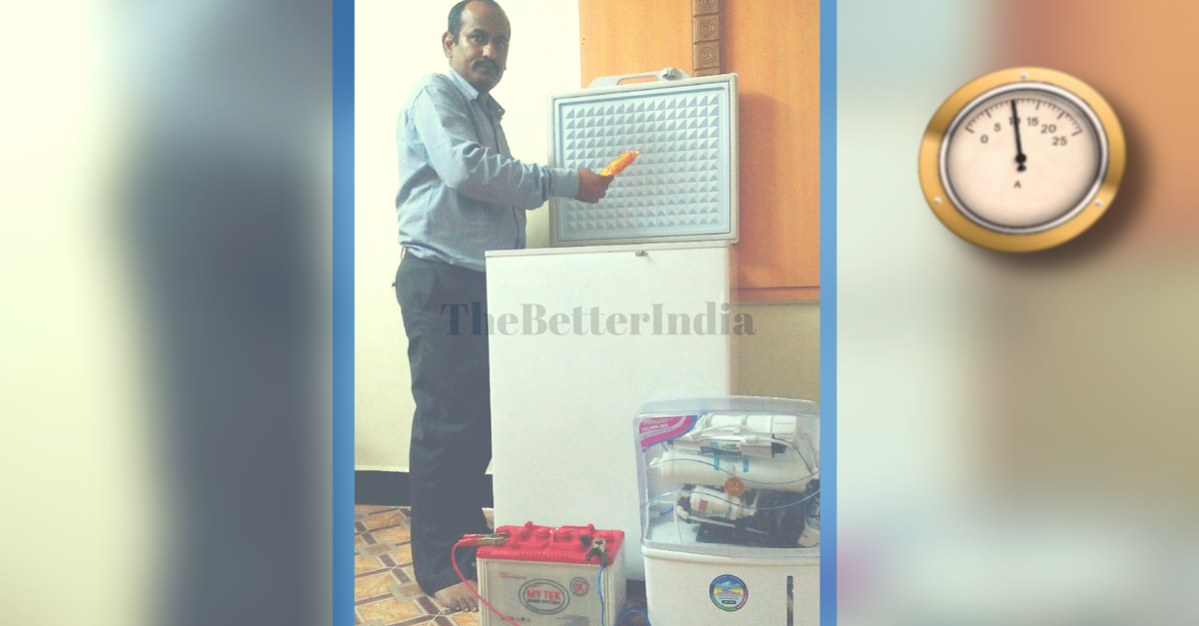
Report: 10; A
